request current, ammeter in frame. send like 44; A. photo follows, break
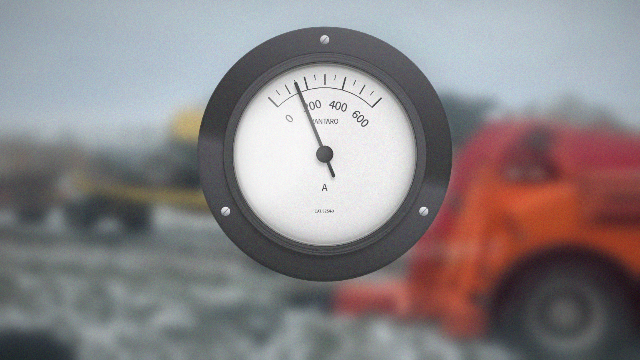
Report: 150; A
